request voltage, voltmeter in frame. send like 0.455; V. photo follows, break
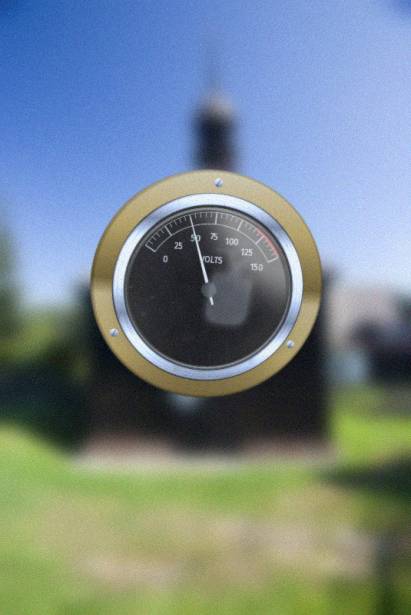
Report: 50; V
